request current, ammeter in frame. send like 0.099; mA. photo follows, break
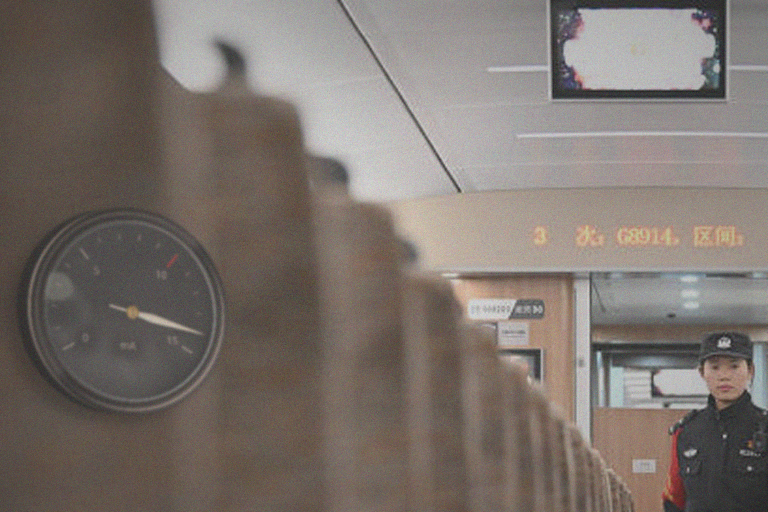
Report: 14; mA
